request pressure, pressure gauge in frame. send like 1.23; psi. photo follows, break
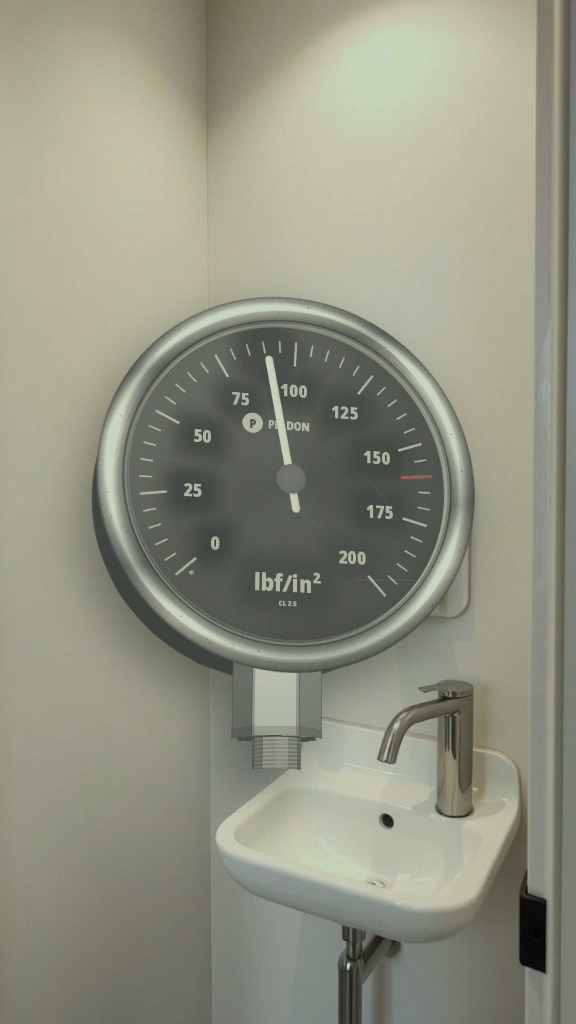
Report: 90; psi
